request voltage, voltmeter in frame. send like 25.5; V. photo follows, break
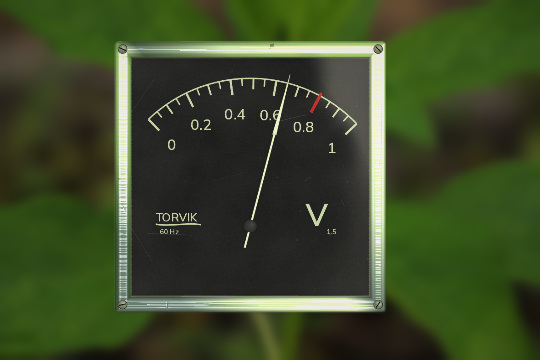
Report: 0.65; V
